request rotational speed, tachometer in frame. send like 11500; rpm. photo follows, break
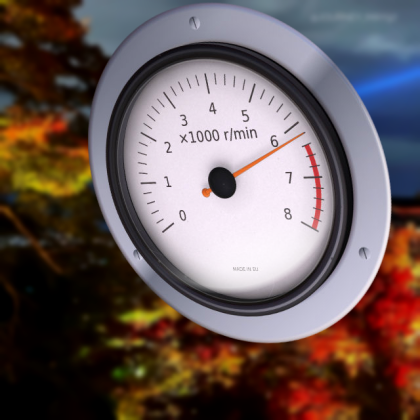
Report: 6200; rpm
